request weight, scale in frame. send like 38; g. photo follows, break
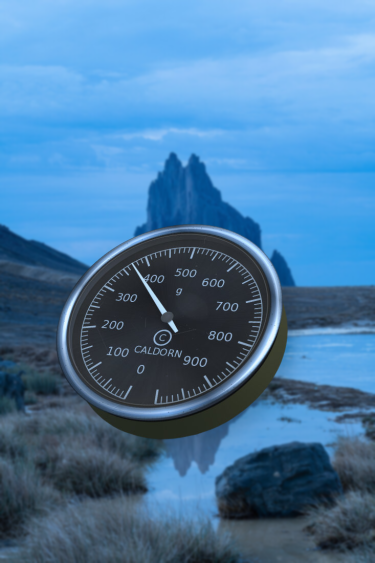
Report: 370; g
